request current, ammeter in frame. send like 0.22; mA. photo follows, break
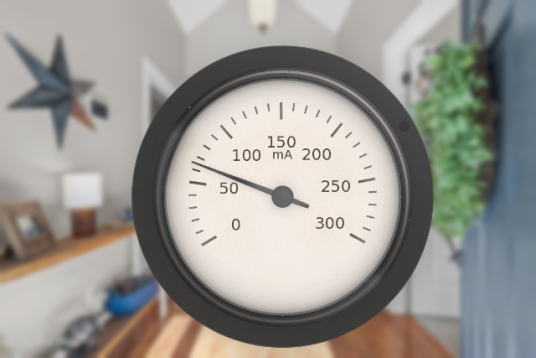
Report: 65; mA
